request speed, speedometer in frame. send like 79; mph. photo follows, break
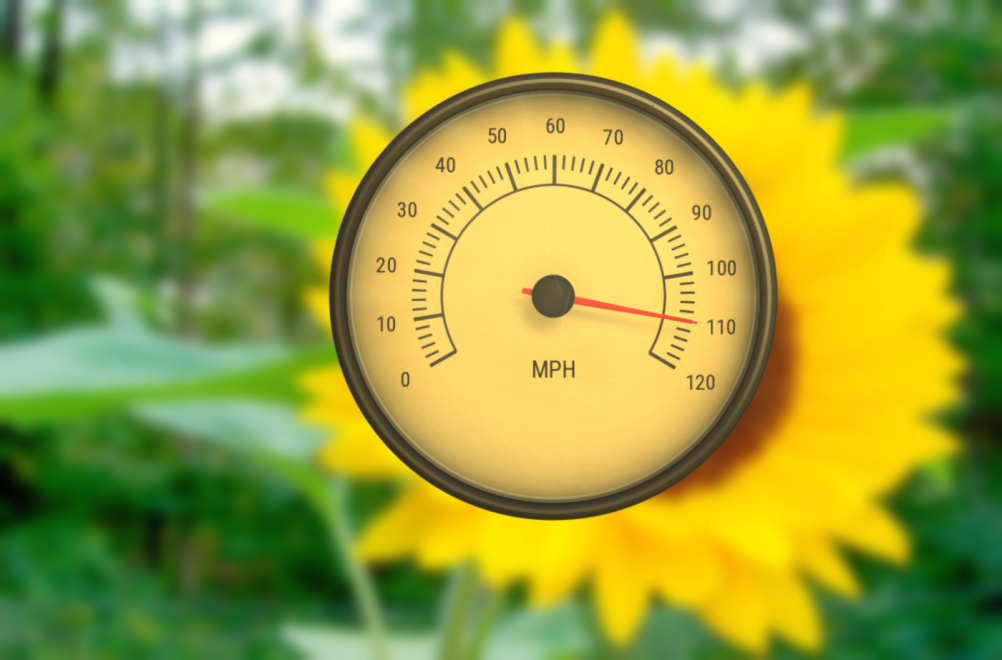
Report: 110; mph
